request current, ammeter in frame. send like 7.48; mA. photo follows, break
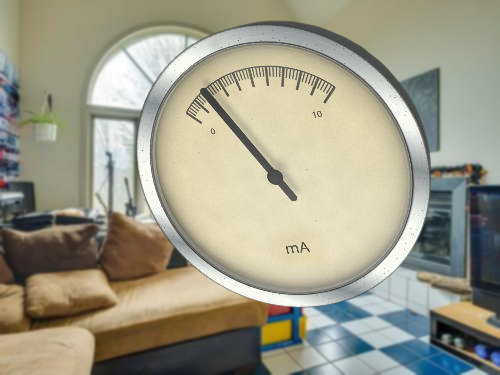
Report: 2; mA
